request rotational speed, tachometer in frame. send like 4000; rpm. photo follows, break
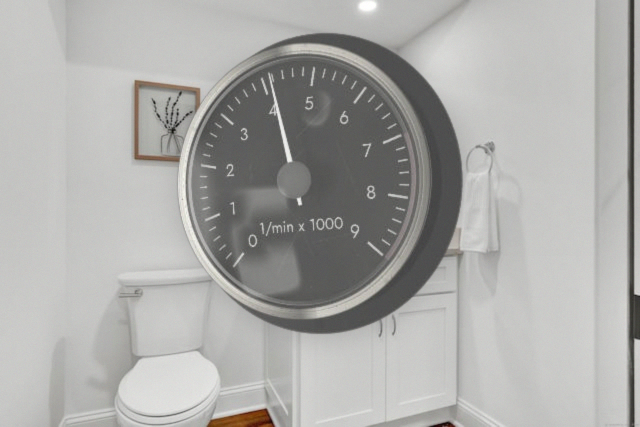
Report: 4200; rpm
